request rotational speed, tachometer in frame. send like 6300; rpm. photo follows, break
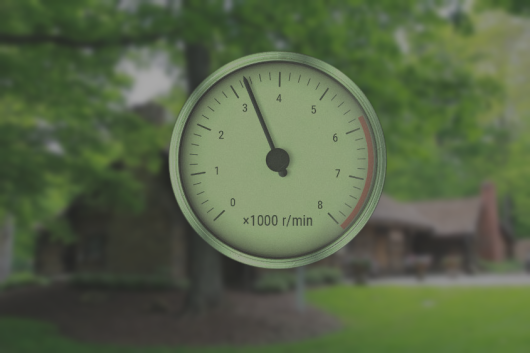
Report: 3300; rpm
